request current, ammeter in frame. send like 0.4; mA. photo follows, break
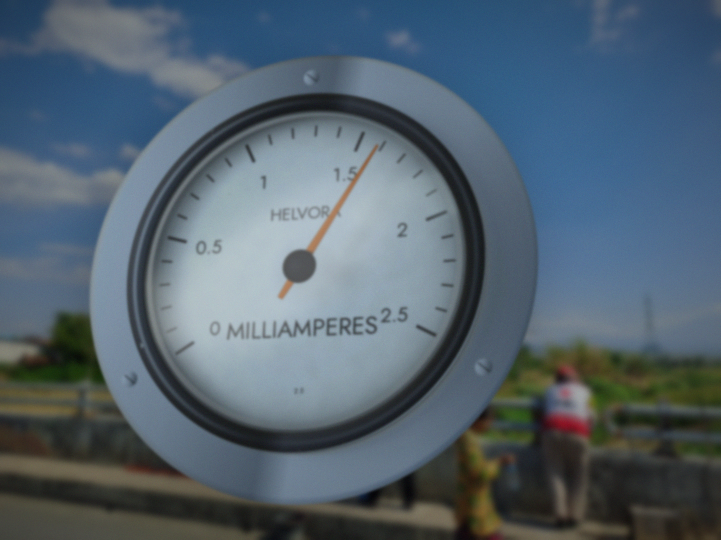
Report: 1.6; mA
